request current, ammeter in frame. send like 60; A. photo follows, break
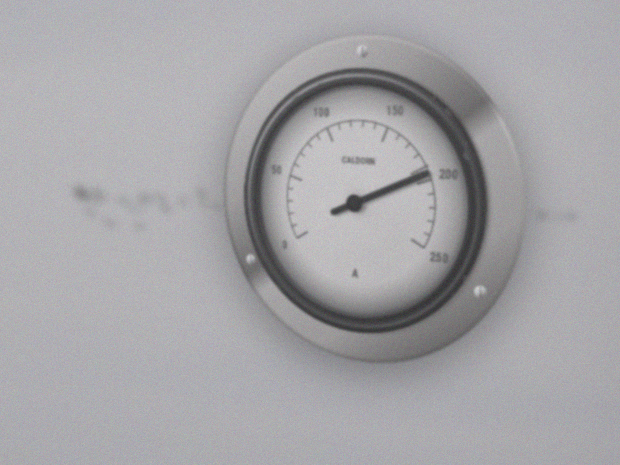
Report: 195; A
